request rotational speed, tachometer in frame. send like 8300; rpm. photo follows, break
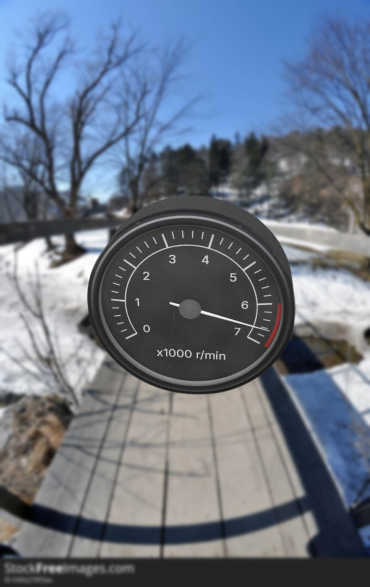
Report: 6600; rpm
